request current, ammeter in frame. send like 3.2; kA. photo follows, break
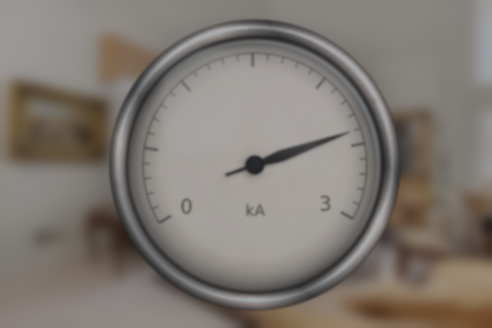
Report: 2.4; kA
